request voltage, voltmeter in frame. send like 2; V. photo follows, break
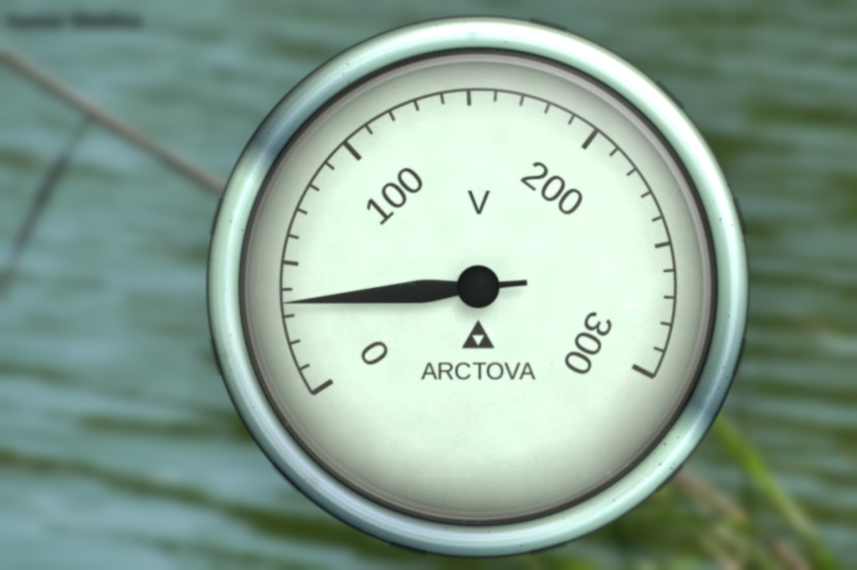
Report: 35; V
